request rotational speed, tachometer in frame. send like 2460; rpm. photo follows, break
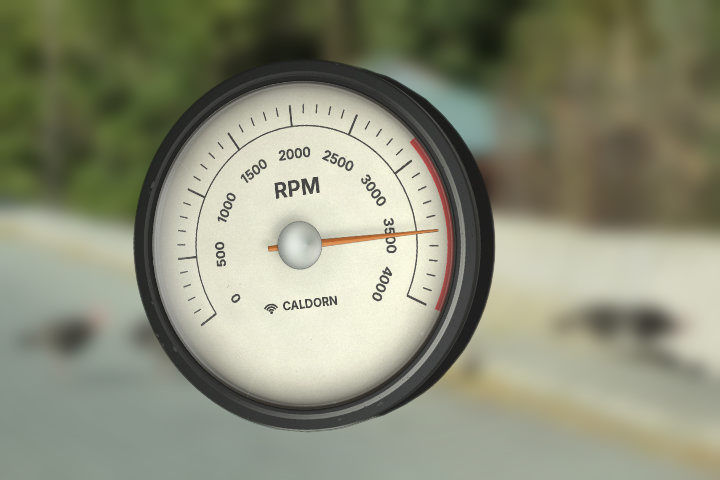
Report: 3500; rpm
